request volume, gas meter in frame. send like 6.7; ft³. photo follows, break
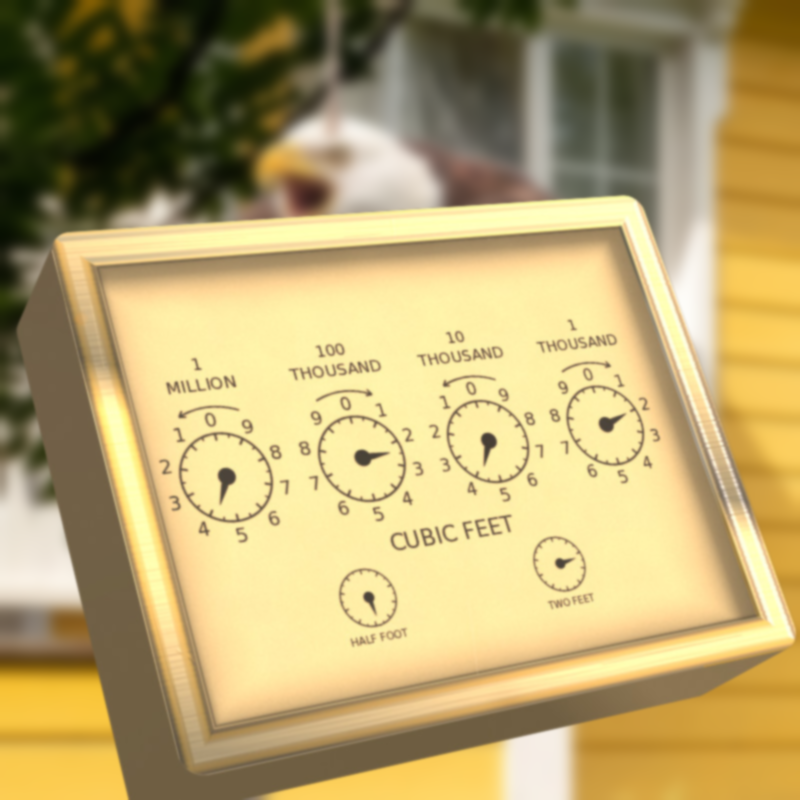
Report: 424200; ft³
